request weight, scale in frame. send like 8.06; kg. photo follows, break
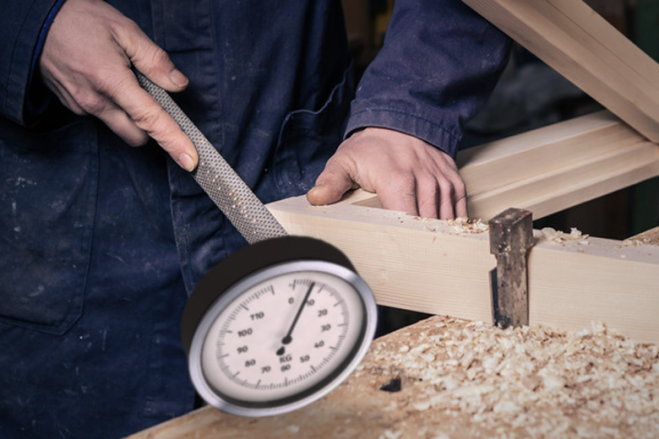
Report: 5; kg
